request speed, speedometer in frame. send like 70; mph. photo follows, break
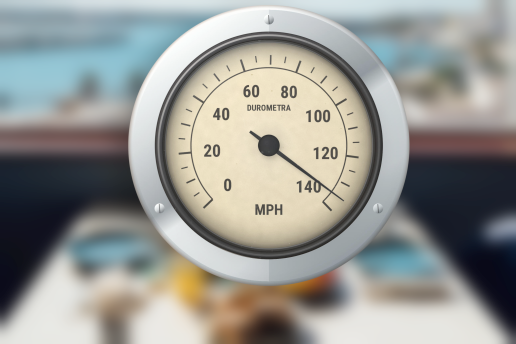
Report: 135; mph
